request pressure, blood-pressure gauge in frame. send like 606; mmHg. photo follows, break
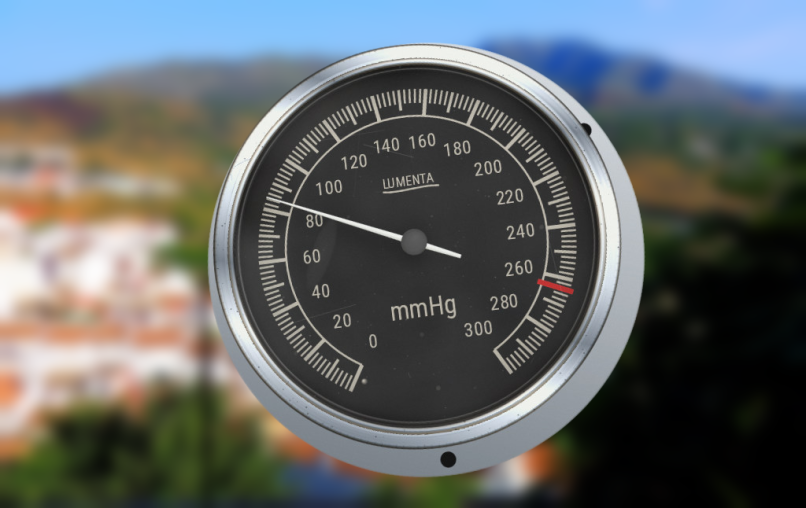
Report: 84; mmHg
